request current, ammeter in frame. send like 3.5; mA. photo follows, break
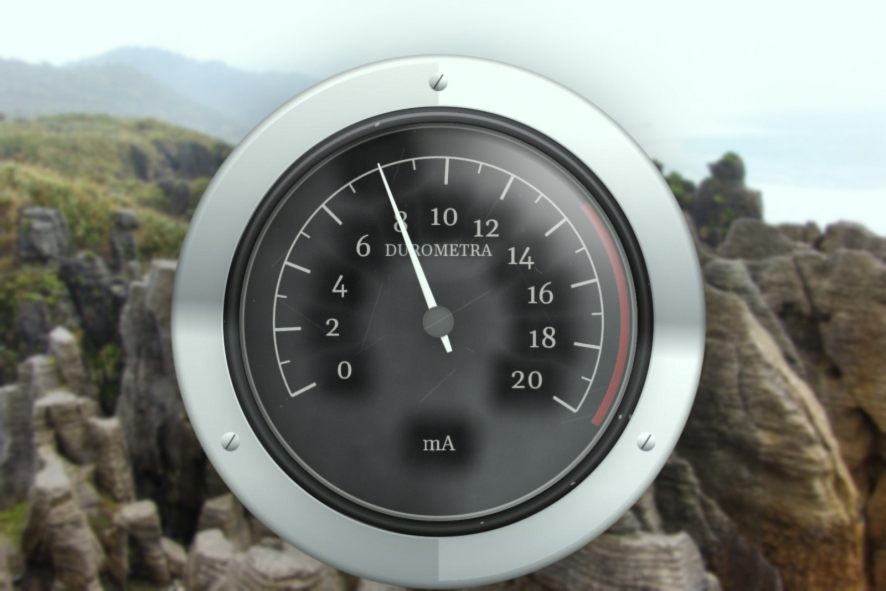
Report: 8; mA
